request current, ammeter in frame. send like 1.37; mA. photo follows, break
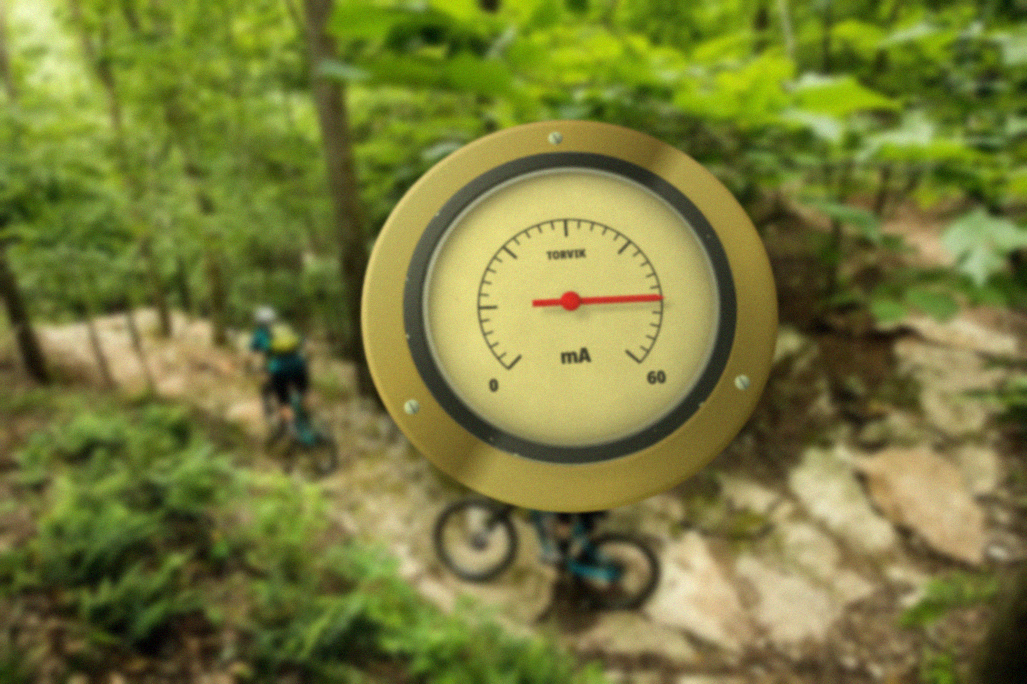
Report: 50; mA
